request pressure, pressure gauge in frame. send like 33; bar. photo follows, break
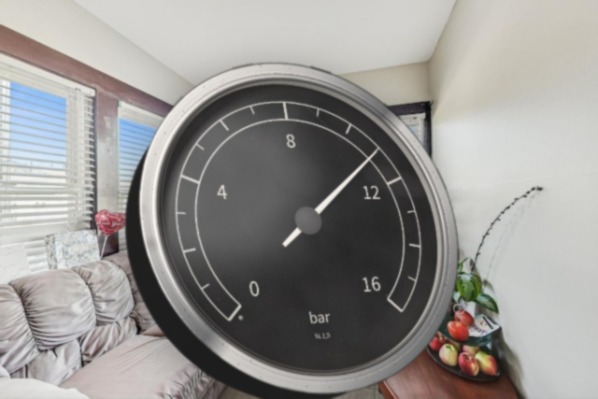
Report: 11; bar
